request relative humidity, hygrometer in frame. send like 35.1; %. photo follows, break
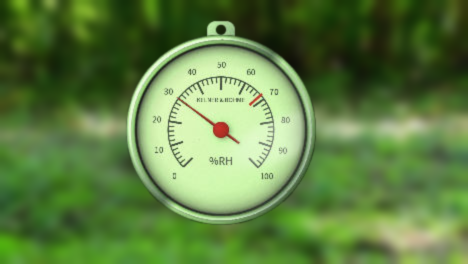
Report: 30; %
